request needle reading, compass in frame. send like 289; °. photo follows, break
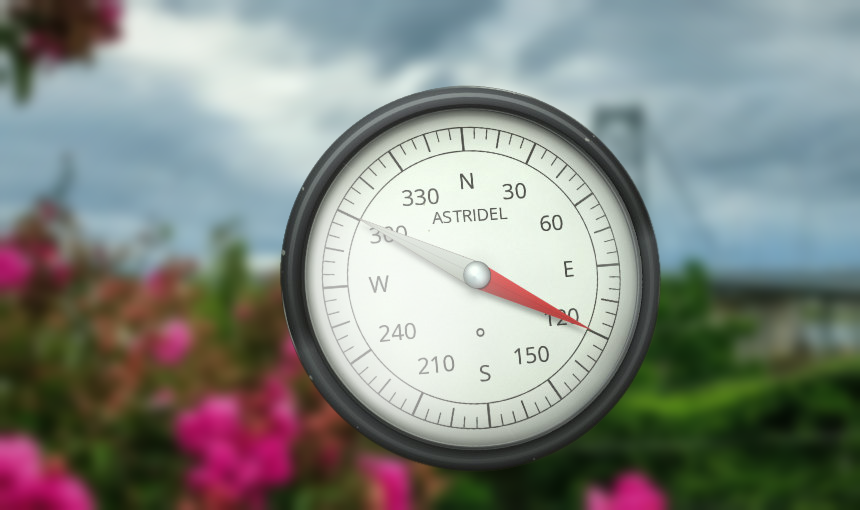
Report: 120; °
